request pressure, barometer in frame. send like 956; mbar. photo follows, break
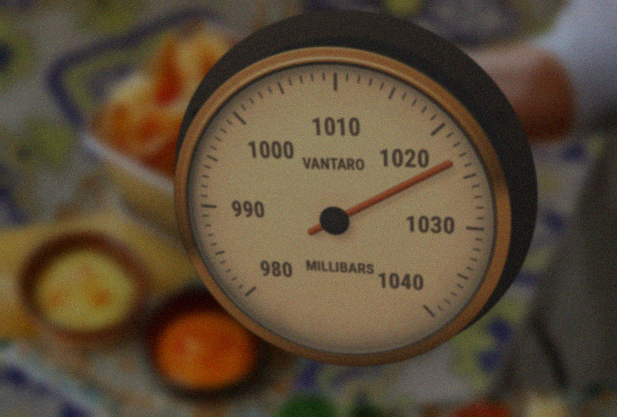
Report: 1023; mbar
